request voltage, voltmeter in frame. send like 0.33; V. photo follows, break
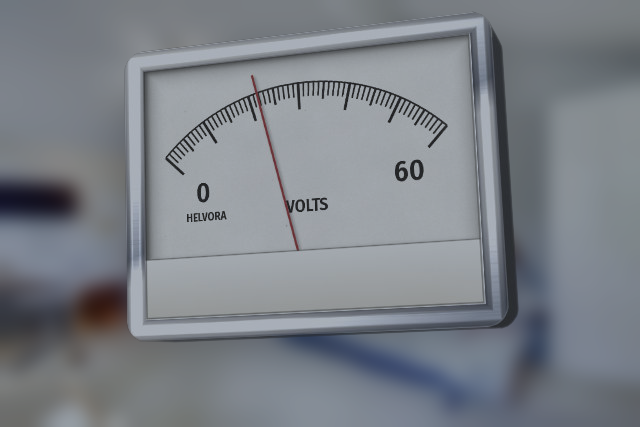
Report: 22; V
